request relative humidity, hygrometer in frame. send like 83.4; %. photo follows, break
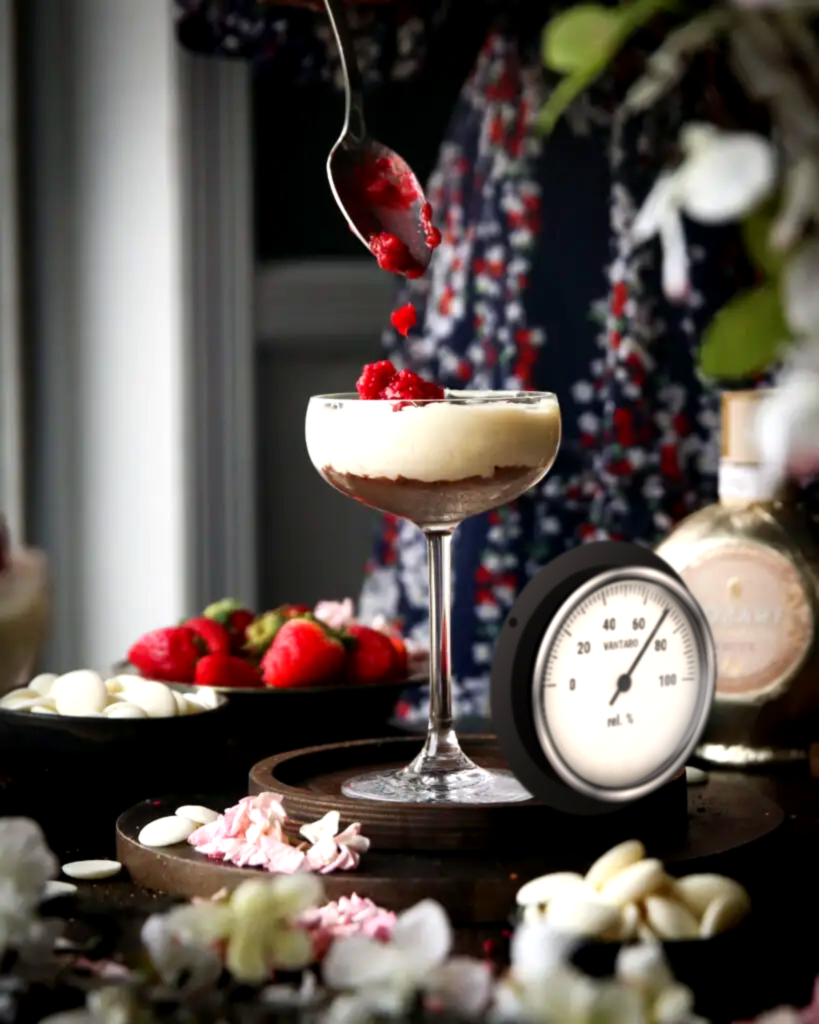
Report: 70; %
